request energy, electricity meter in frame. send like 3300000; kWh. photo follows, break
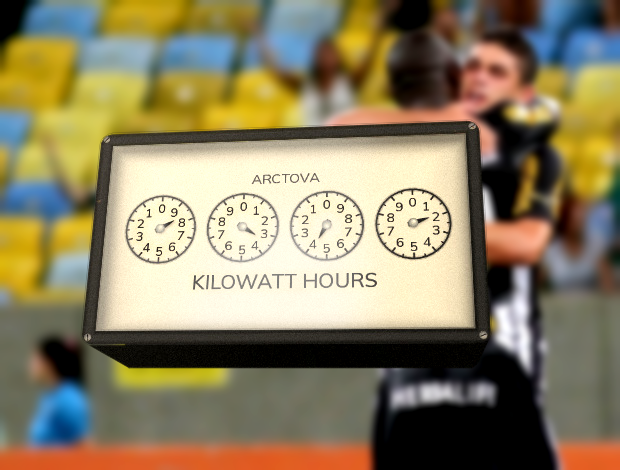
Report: 8342; kWh
